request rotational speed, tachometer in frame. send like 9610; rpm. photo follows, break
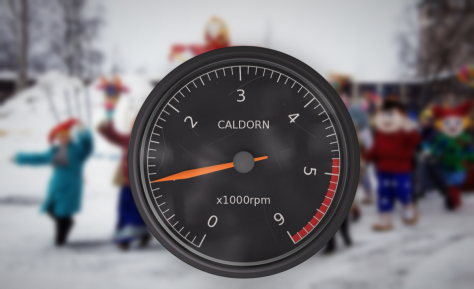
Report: 1000; rpm
